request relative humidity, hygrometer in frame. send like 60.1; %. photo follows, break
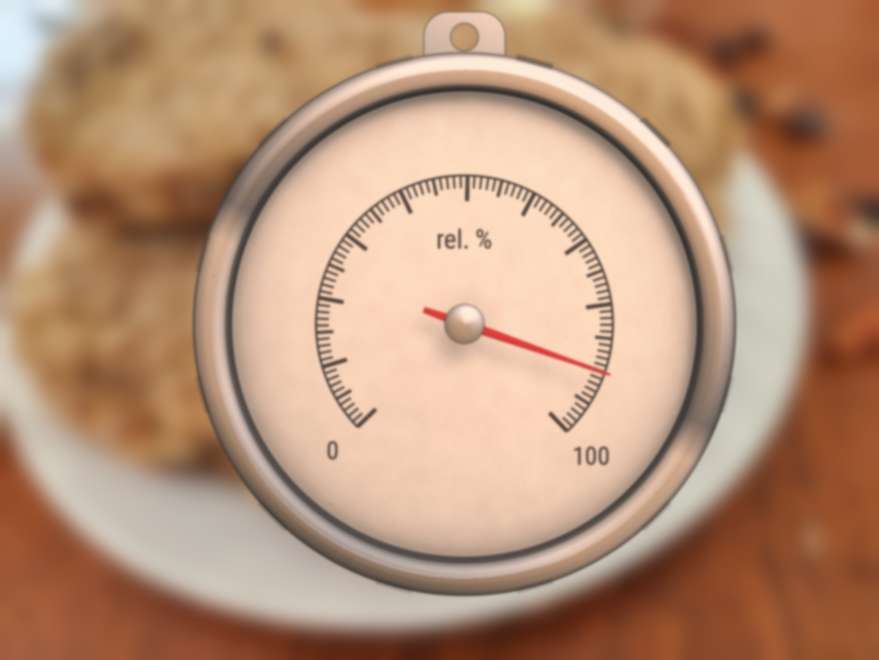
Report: 90; %
